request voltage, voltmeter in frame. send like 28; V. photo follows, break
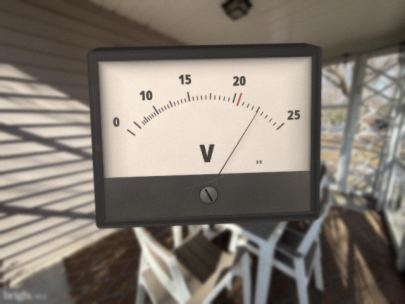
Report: 22.5; V
